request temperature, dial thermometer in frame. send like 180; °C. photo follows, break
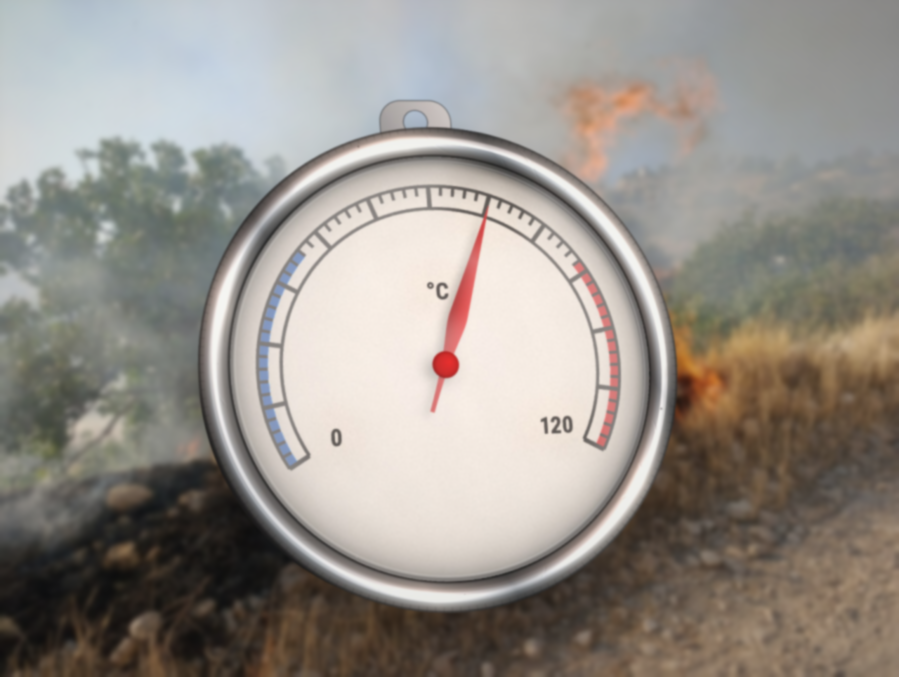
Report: 70; °C
